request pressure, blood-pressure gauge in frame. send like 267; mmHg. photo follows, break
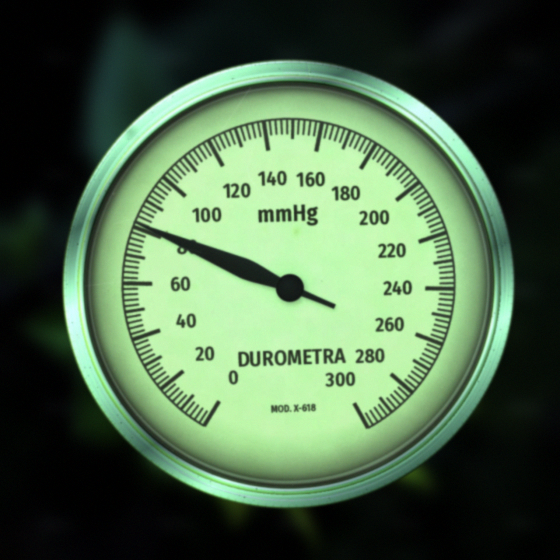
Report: 82; mmHg
